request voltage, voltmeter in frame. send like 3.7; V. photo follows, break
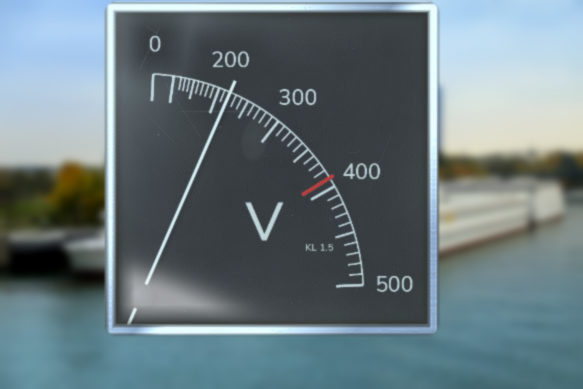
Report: 220; V
